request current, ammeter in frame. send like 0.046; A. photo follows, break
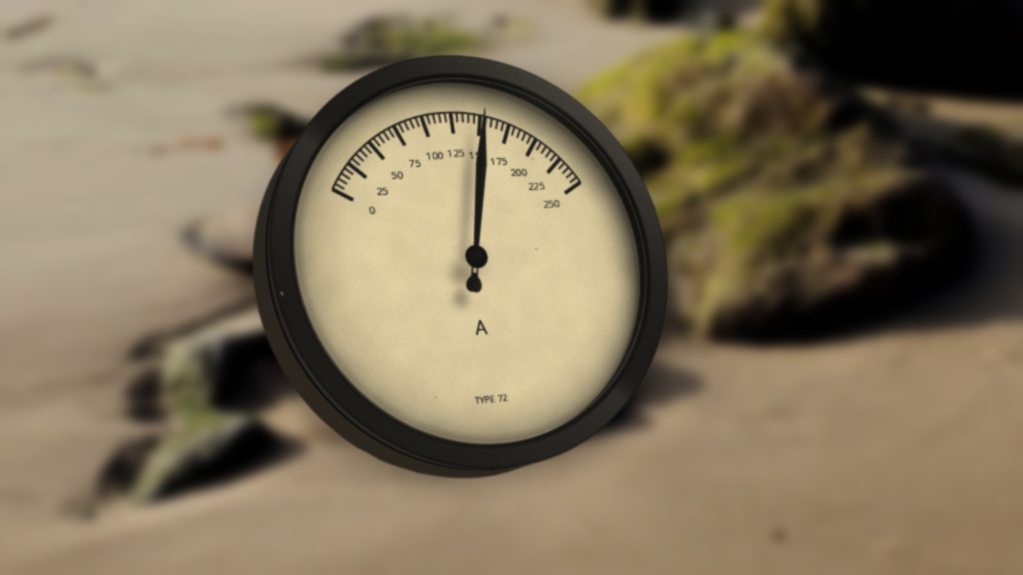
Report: 150; A
